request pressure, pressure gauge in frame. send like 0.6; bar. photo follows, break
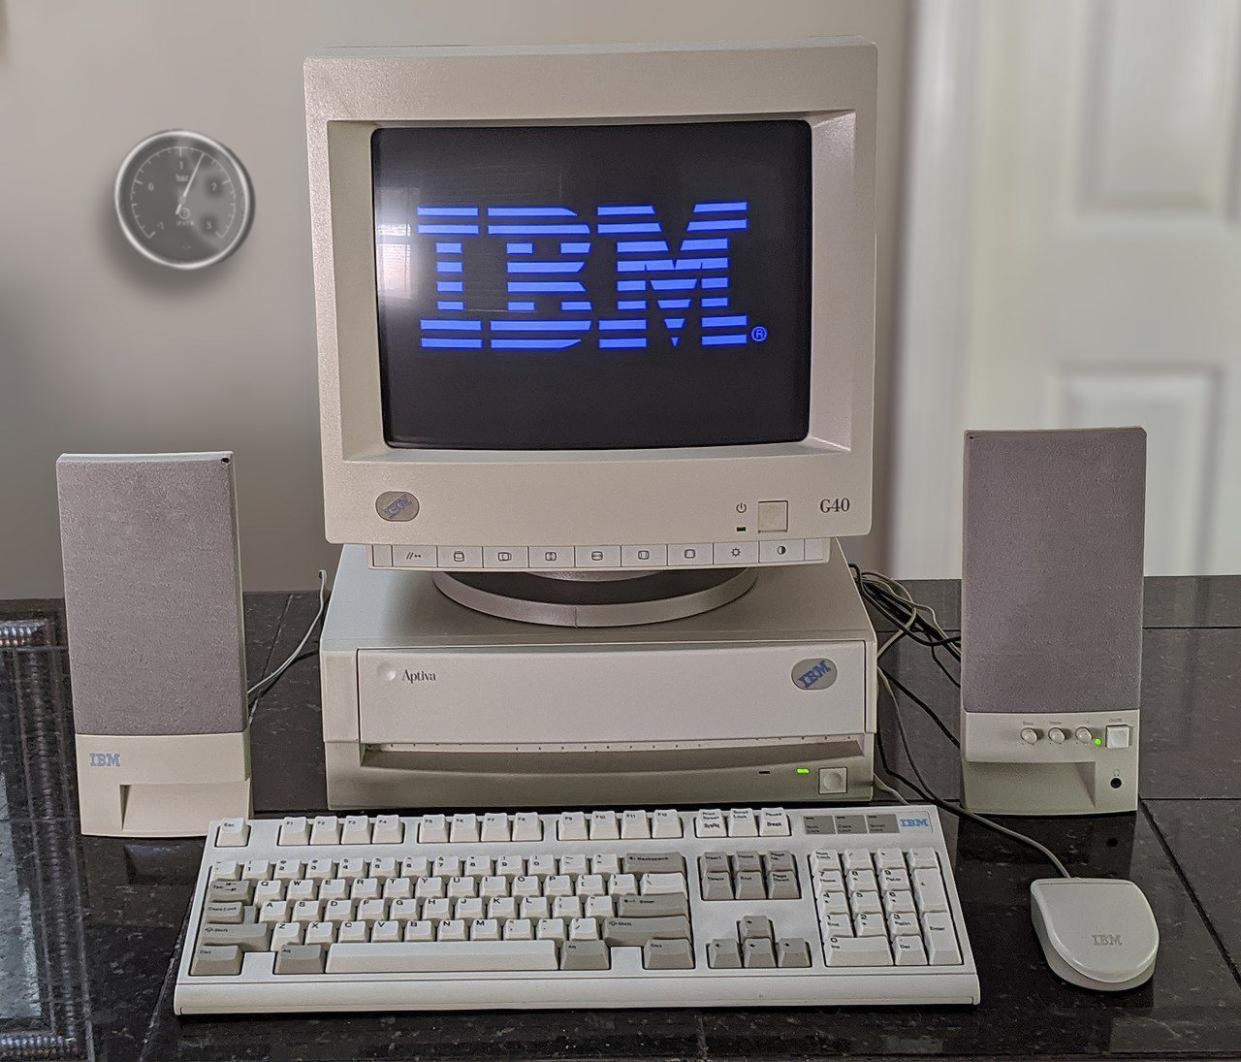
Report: 1.4; bar
